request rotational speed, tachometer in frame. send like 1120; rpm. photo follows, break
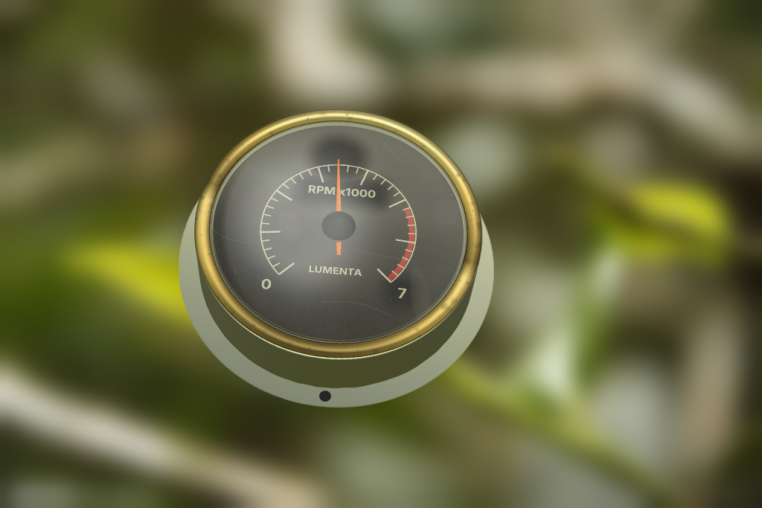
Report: 3400; rpm
